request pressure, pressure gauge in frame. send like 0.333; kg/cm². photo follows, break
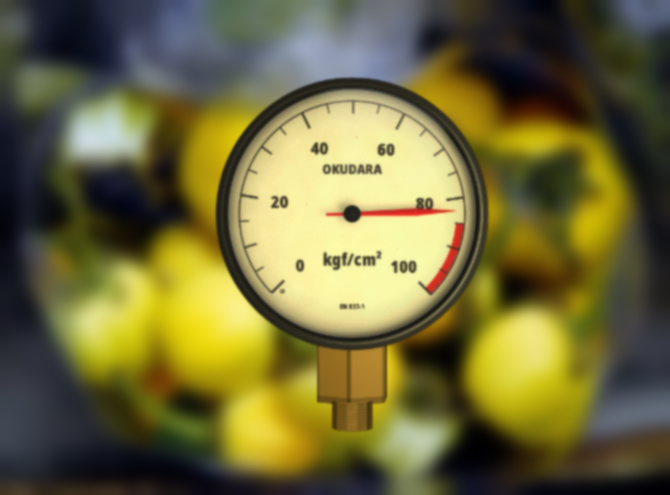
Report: 82.5; kg/cm²
